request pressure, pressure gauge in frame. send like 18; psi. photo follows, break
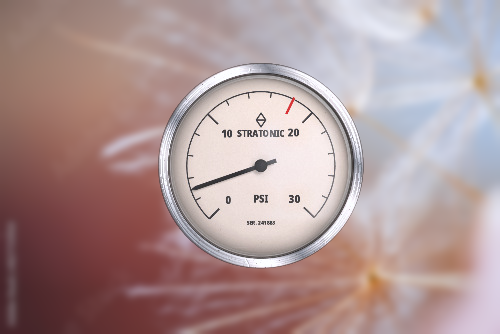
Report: 3; psi
